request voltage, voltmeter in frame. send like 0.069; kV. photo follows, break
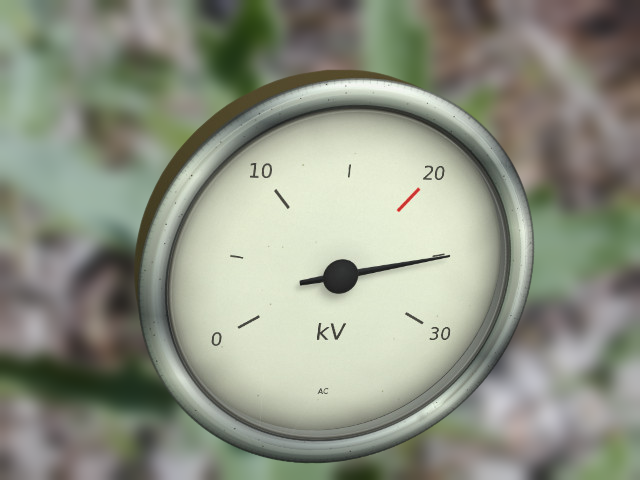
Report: 25; kV
